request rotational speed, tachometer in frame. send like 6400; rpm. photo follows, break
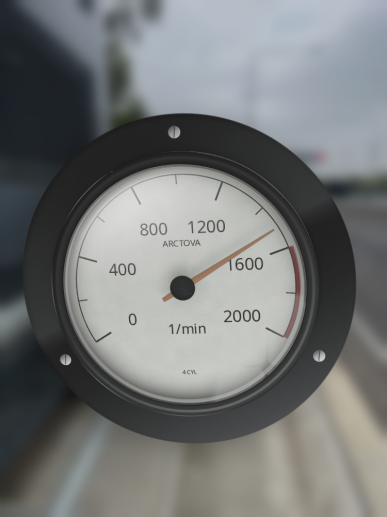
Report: 1500; rpm
